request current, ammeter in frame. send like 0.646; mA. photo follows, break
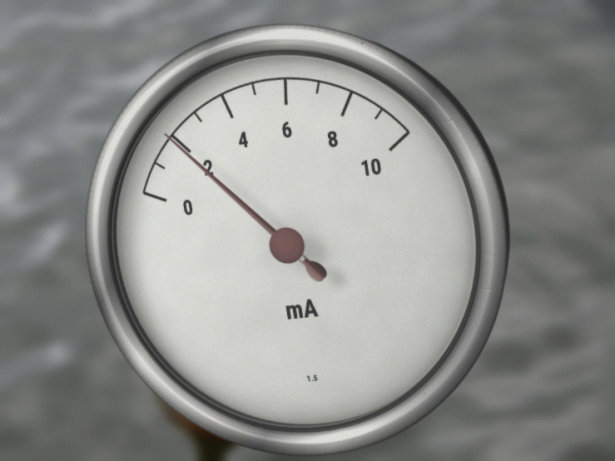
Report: 2; mA
